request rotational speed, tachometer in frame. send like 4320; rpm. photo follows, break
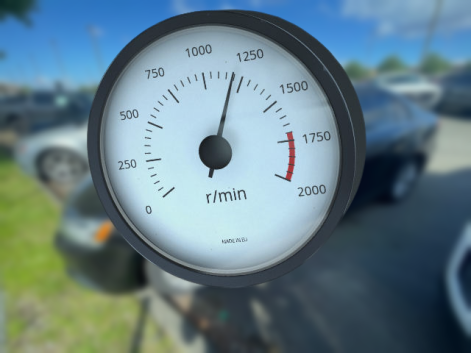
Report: 1200; rpm
